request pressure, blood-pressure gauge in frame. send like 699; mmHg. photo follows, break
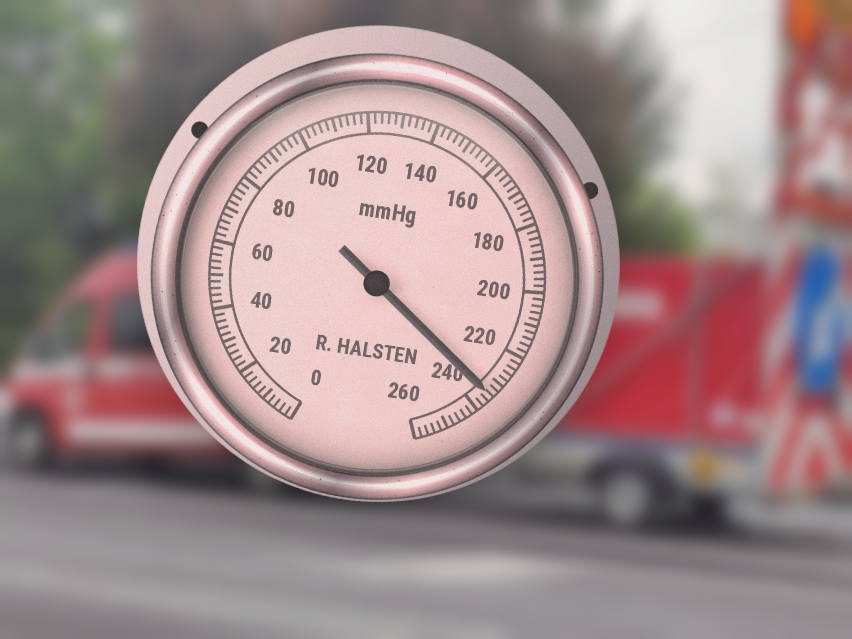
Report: 234; mmHg
